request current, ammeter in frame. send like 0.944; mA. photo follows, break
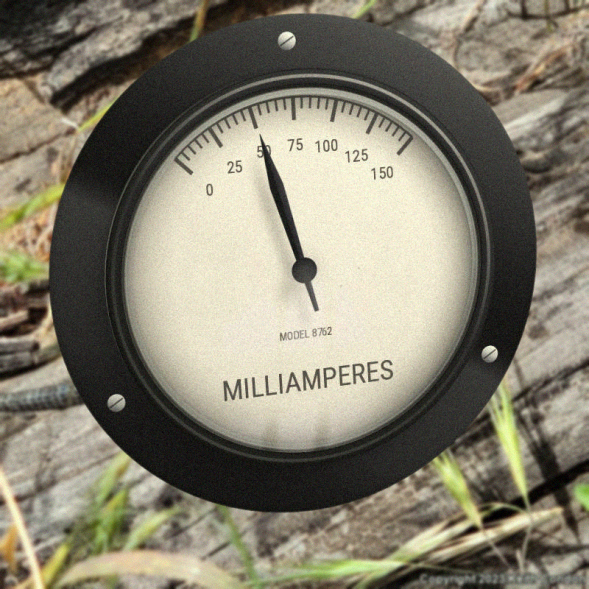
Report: 50; mA
